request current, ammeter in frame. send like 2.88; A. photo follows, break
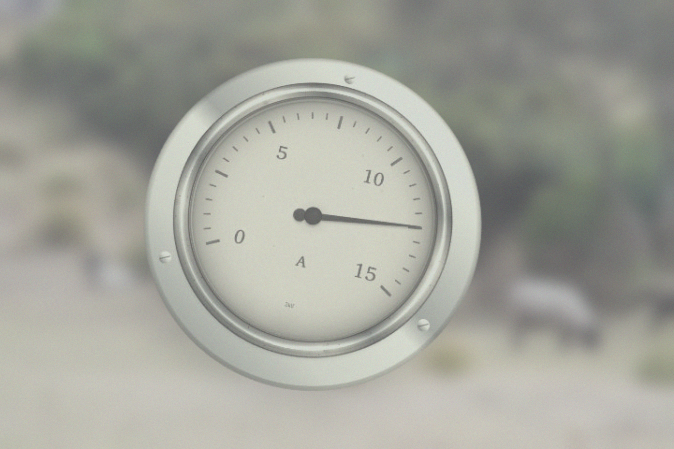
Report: 12.5; A
